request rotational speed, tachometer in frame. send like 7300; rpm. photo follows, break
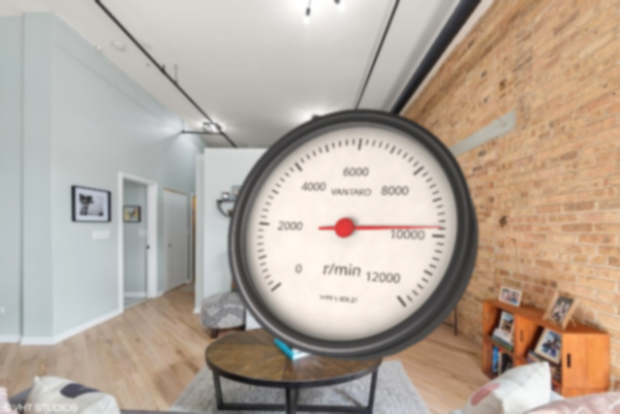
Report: 9800; rpm
